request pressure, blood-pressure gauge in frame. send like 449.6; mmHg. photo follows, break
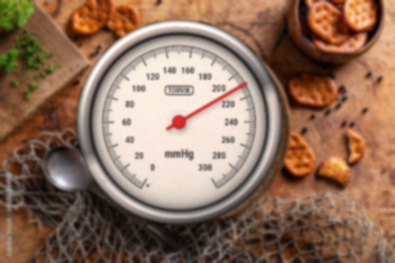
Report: 210; mmHg
